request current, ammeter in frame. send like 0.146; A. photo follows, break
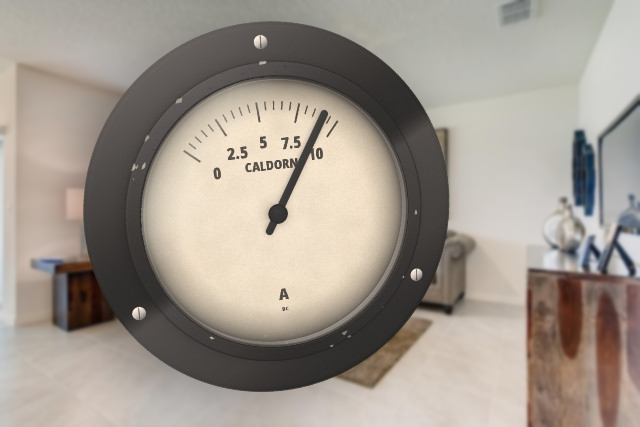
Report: 9; A
